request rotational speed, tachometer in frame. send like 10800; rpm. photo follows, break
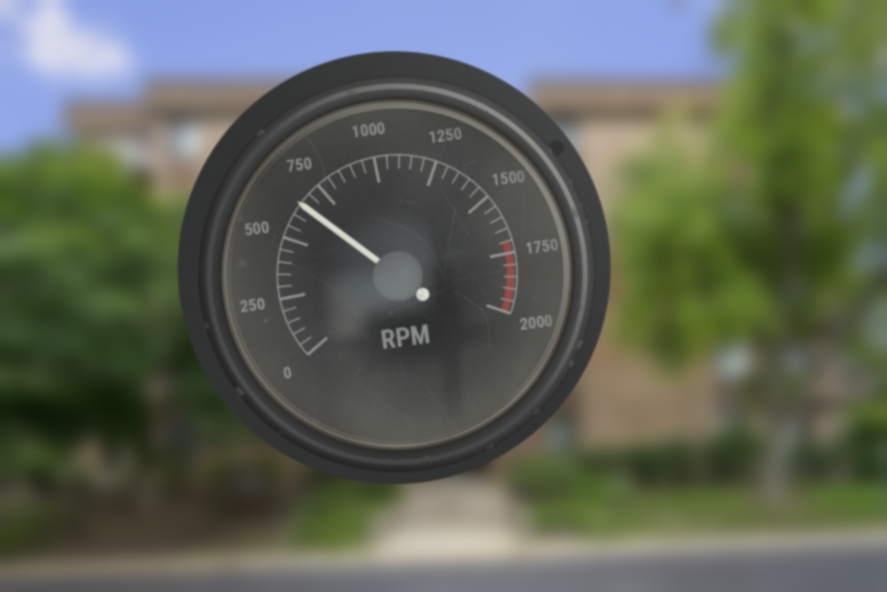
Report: 650; rpm
